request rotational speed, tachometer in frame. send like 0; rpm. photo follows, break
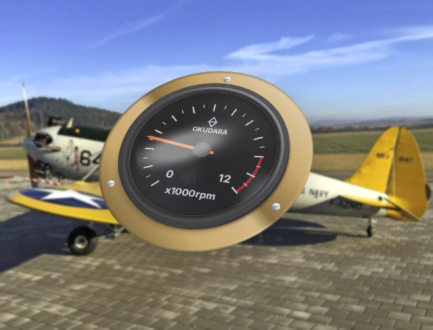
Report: 2500; rpm
